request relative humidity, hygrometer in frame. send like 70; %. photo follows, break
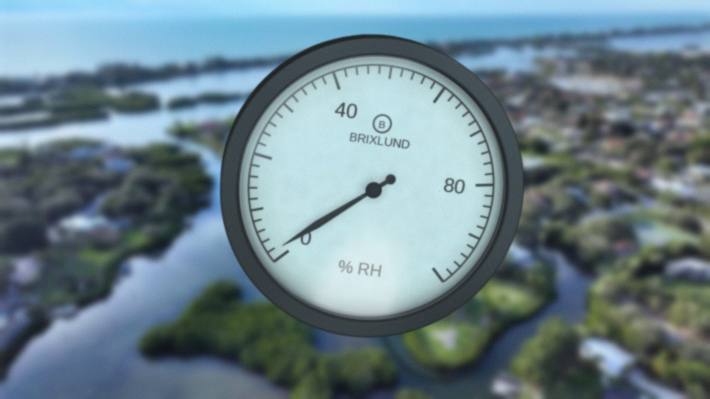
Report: 2; %
